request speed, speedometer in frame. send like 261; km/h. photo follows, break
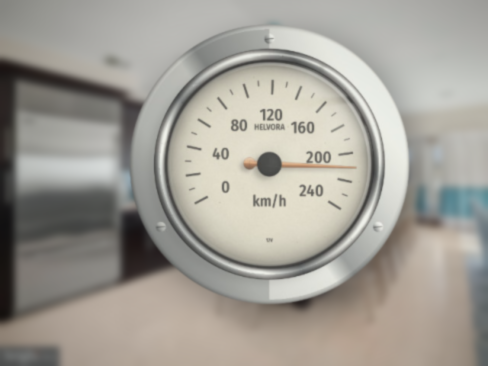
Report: 210; km/h
